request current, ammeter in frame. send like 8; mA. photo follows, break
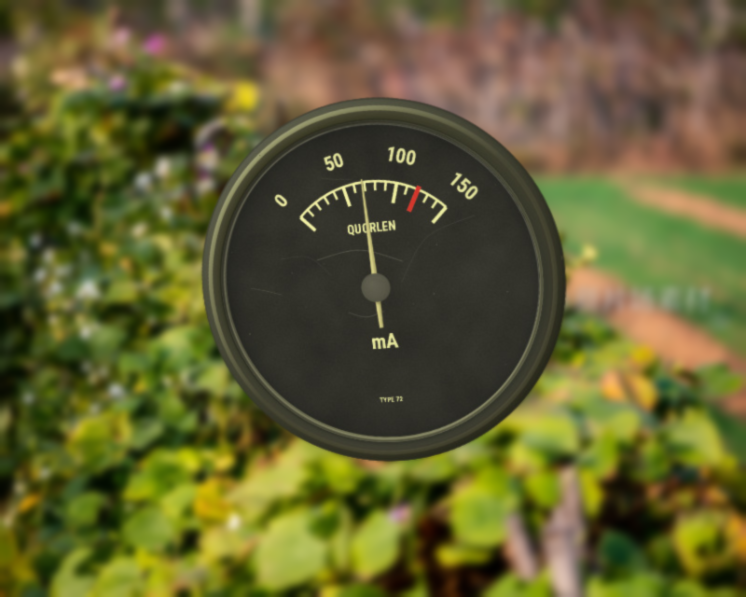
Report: 70; mA
